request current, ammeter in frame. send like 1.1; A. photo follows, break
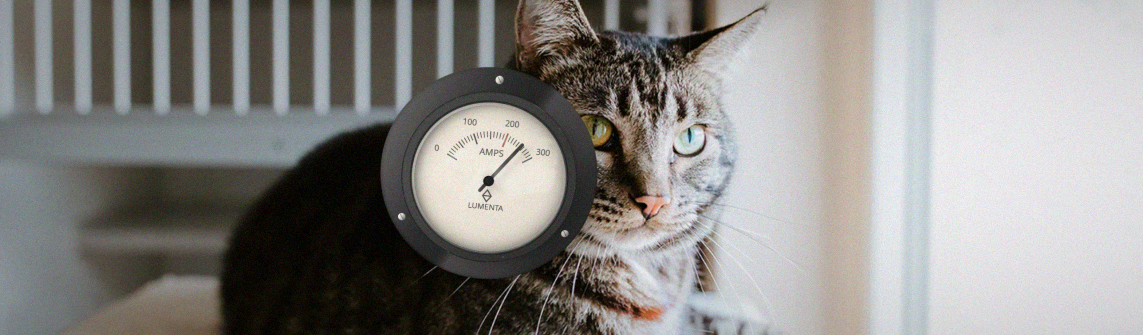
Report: 250; A
